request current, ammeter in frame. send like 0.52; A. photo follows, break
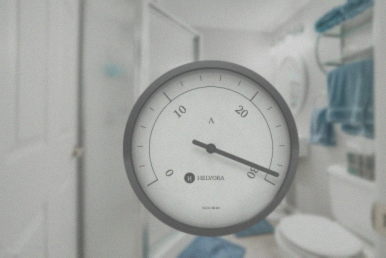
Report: 29; A
